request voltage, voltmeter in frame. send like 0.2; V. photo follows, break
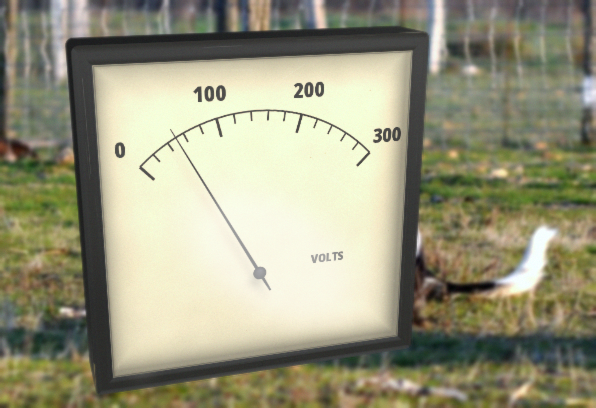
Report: 50; V
